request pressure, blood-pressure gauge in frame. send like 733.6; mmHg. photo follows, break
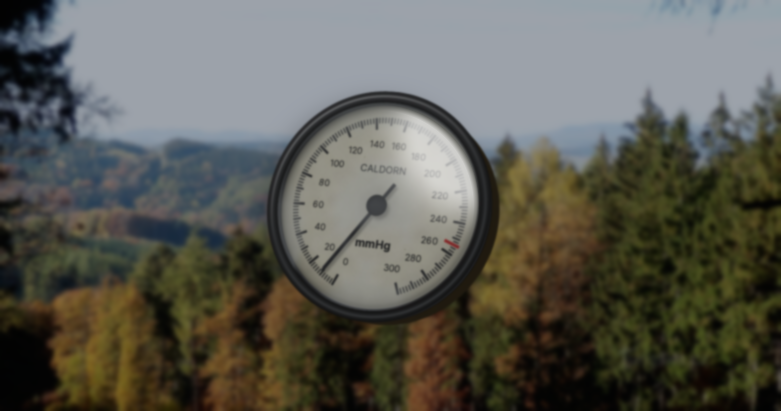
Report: 10; mmHg
